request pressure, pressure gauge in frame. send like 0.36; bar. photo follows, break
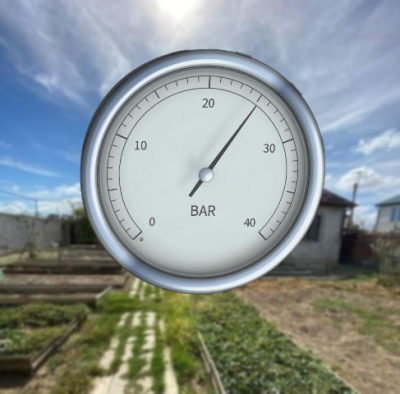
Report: 25; bar
